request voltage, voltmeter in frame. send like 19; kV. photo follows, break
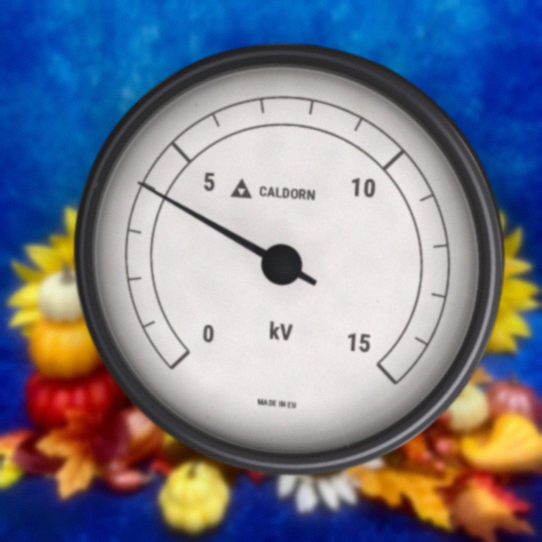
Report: 4; kV
